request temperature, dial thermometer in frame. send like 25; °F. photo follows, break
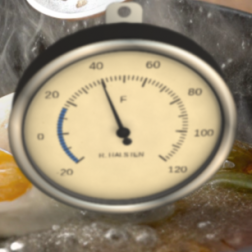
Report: 40; °F
